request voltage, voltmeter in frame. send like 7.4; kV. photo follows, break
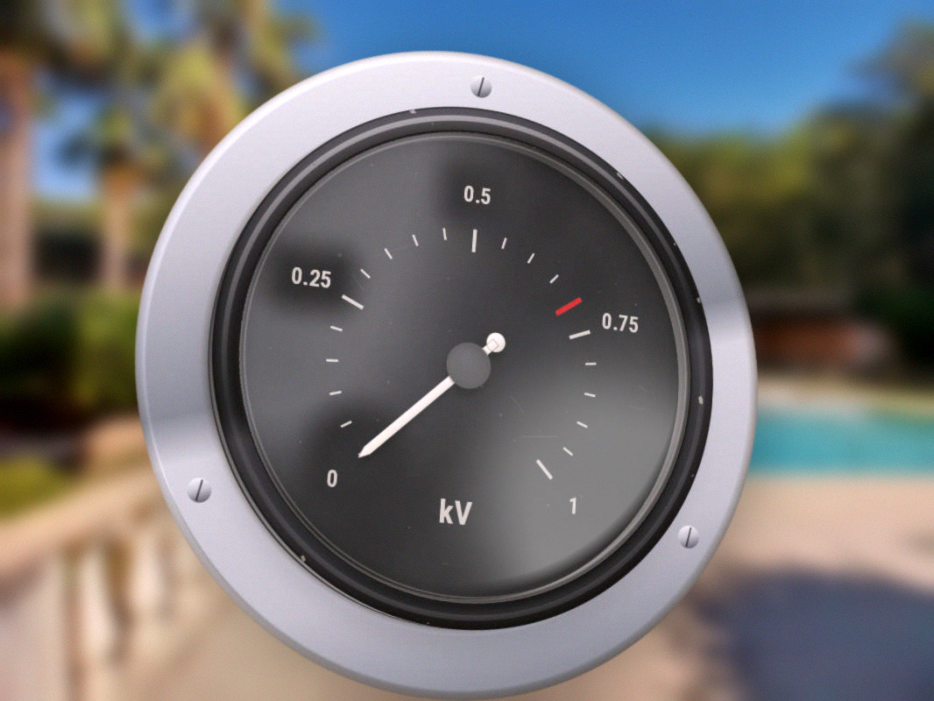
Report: 0; kV
